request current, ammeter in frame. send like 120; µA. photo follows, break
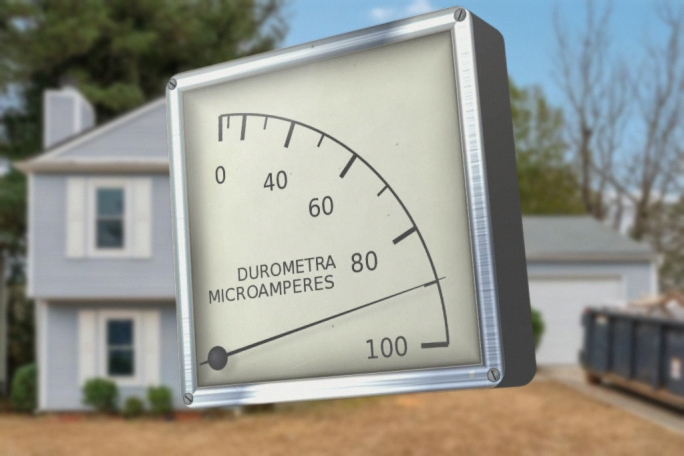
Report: 90; µA
